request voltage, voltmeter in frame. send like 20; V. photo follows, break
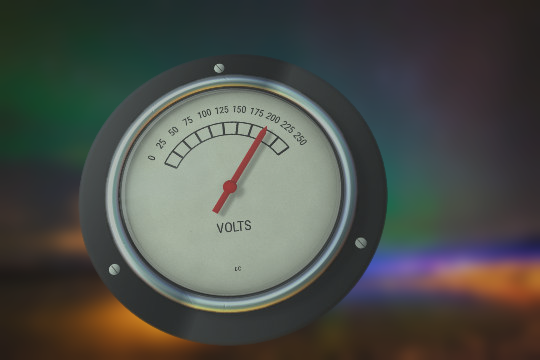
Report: 200; V
